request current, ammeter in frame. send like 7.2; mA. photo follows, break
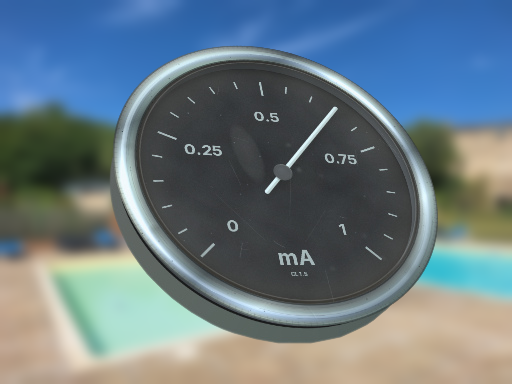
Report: 0.65; mA
